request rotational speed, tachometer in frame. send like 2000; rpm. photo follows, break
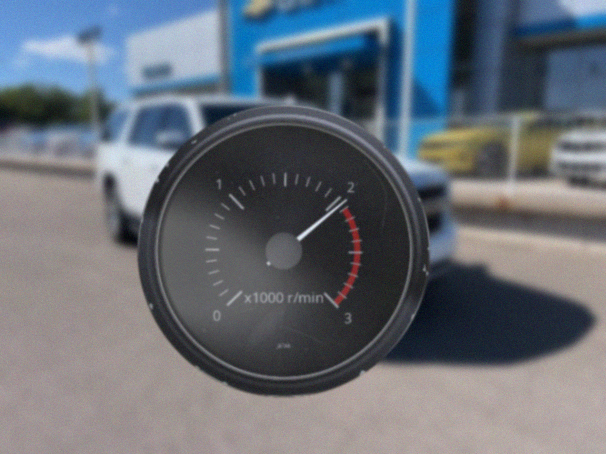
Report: 2050; rpm
